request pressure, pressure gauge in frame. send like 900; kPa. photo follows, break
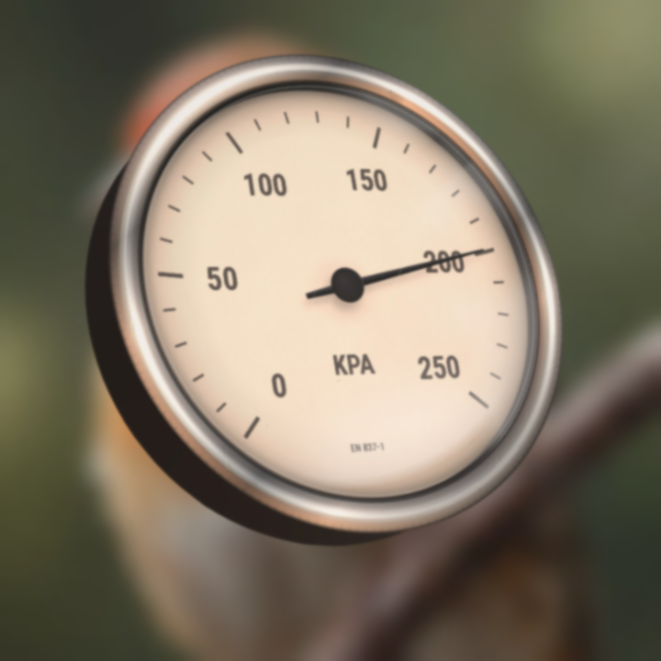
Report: 200; kPa
